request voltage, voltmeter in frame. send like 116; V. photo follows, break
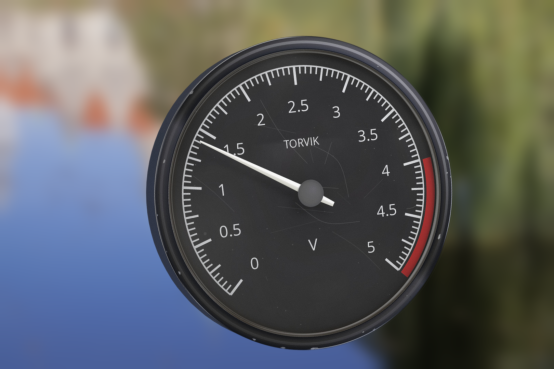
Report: 1.4; V
